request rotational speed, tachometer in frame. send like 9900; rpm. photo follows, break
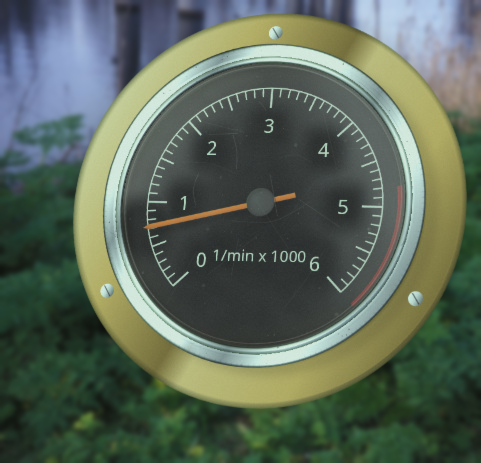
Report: 700; rpm
